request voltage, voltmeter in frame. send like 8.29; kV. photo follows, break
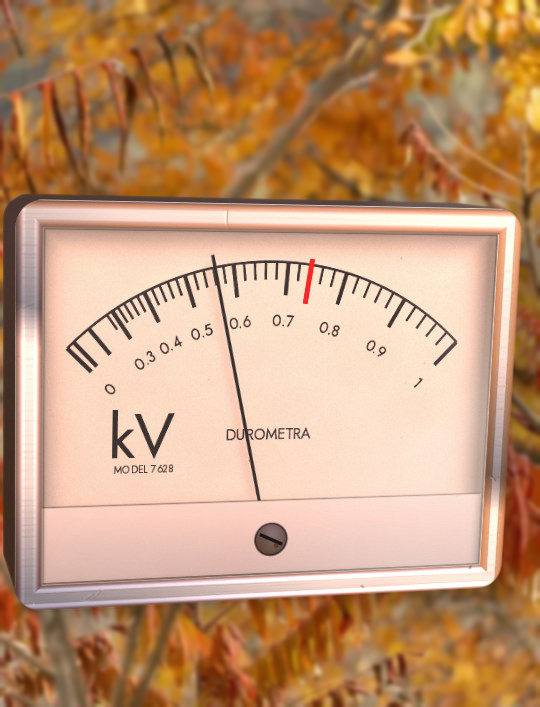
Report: 0.56; kV
